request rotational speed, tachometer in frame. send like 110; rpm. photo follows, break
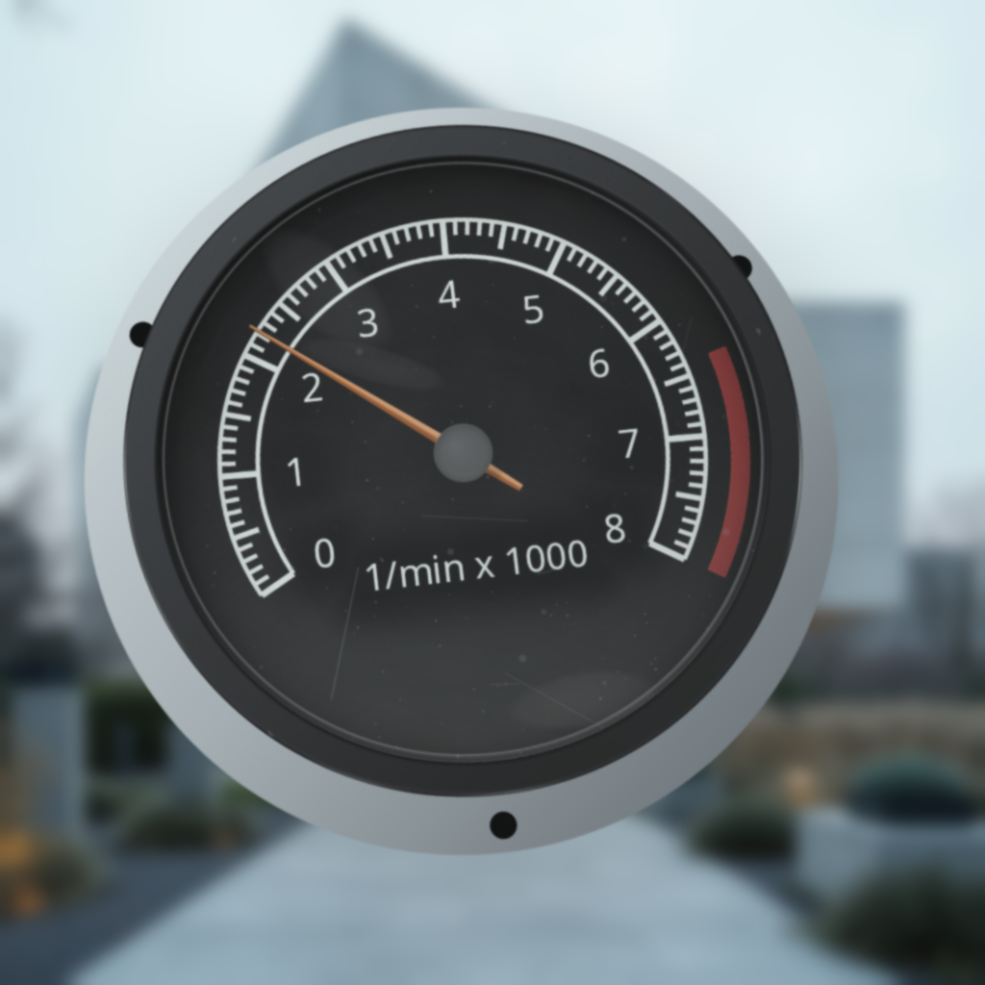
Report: 2200; rpm
